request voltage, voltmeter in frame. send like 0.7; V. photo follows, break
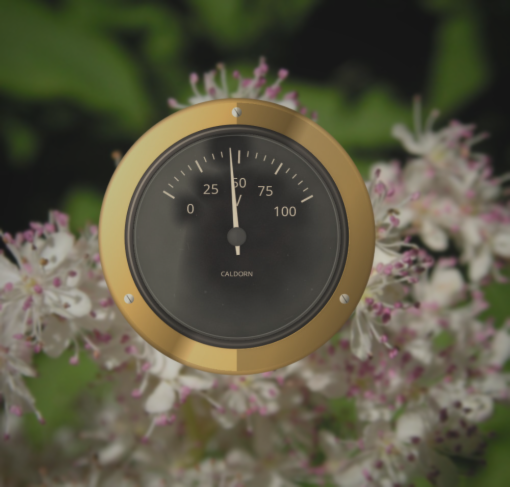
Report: 45; V
